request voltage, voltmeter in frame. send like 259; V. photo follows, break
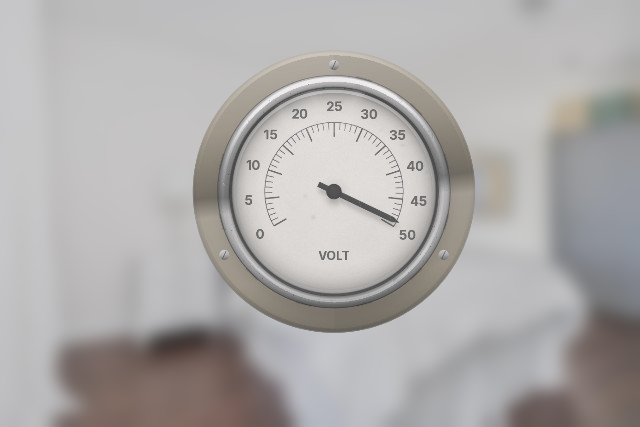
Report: 49; V
